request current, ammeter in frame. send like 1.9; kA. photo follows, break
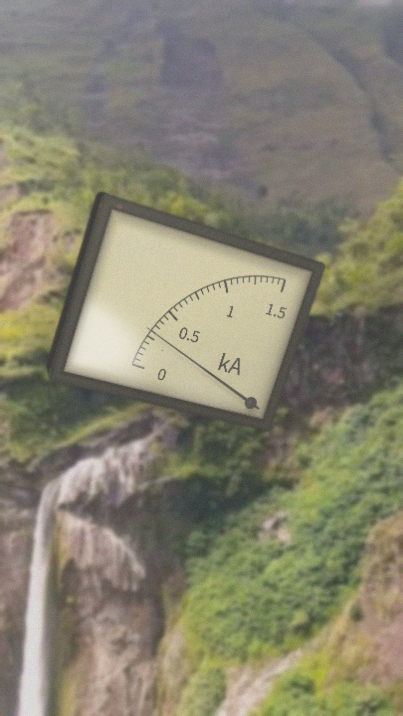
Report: 0.3; kA
